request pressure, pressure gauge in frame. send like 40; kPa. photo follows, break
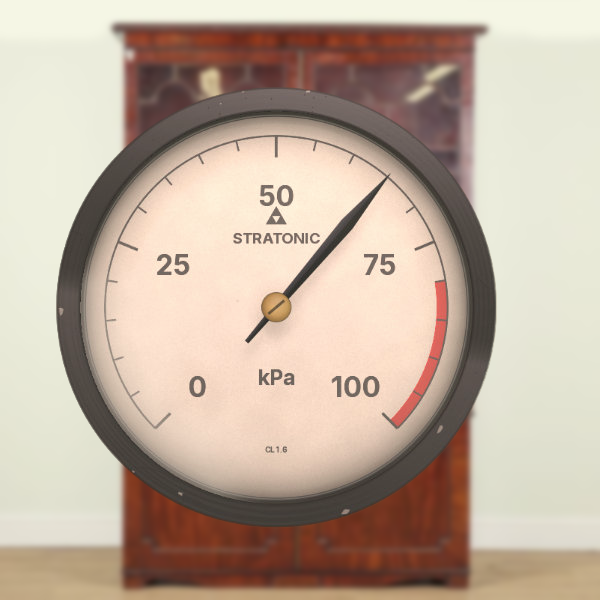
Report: 65; kPa
